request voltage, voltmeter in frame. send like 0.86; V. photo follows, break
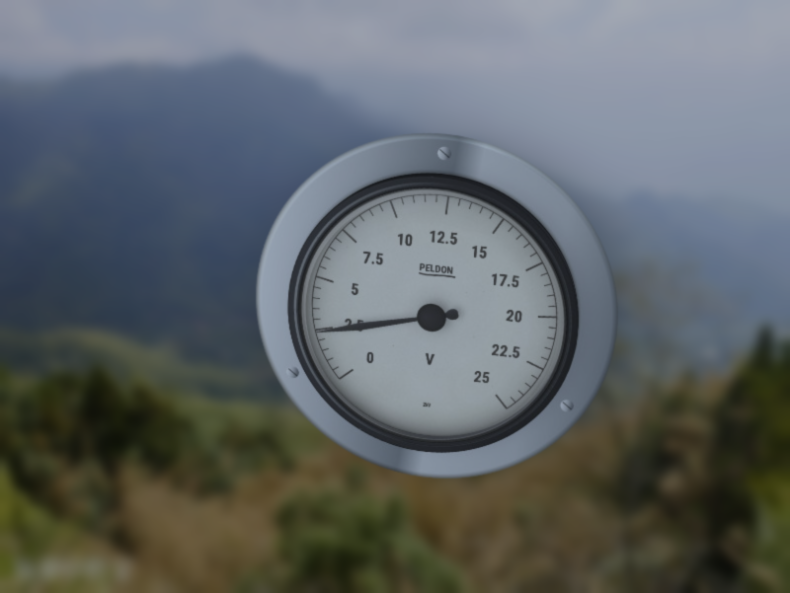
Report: 2.5; V
